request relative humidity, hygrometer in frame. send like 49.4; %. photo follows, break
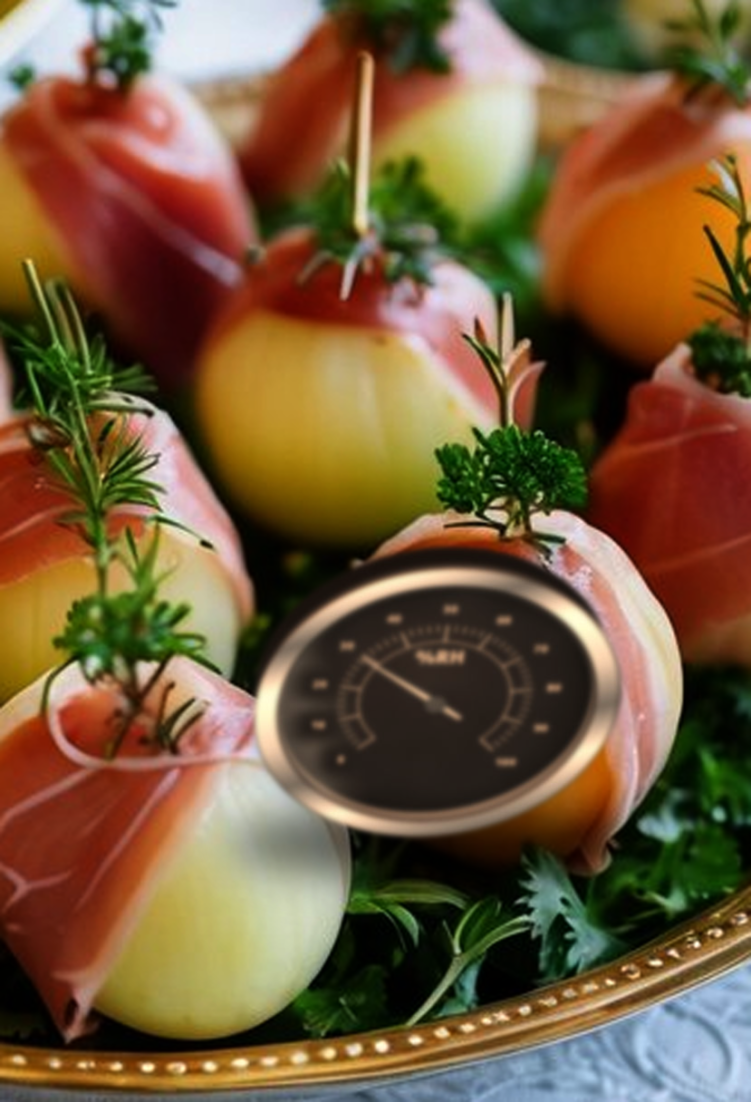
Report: 30; %
